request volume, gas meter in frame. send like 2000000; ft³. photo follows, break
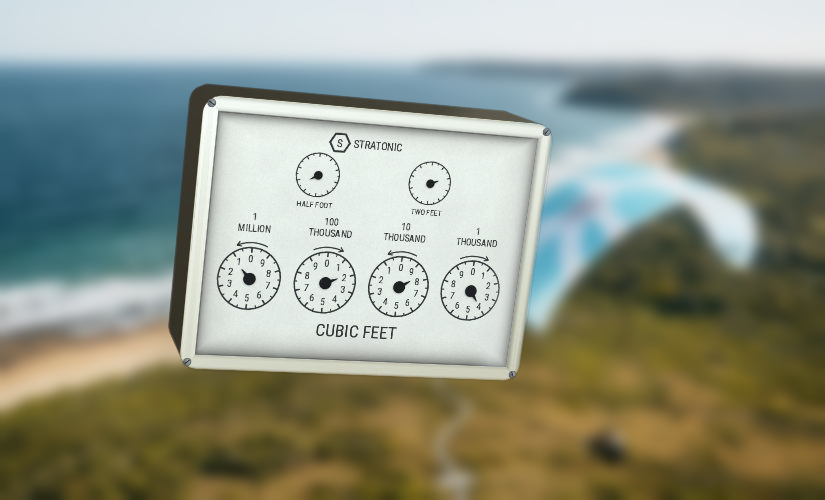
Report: 118400; ft³
